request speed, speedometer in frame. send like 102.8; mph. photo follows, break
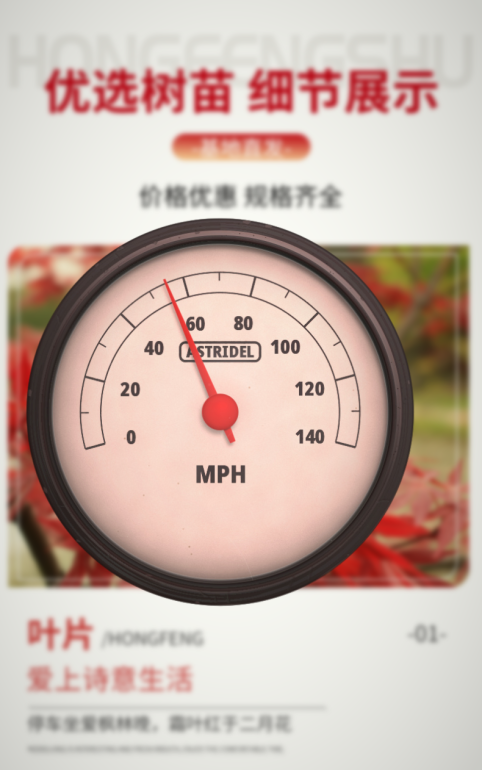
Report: 55; mph
